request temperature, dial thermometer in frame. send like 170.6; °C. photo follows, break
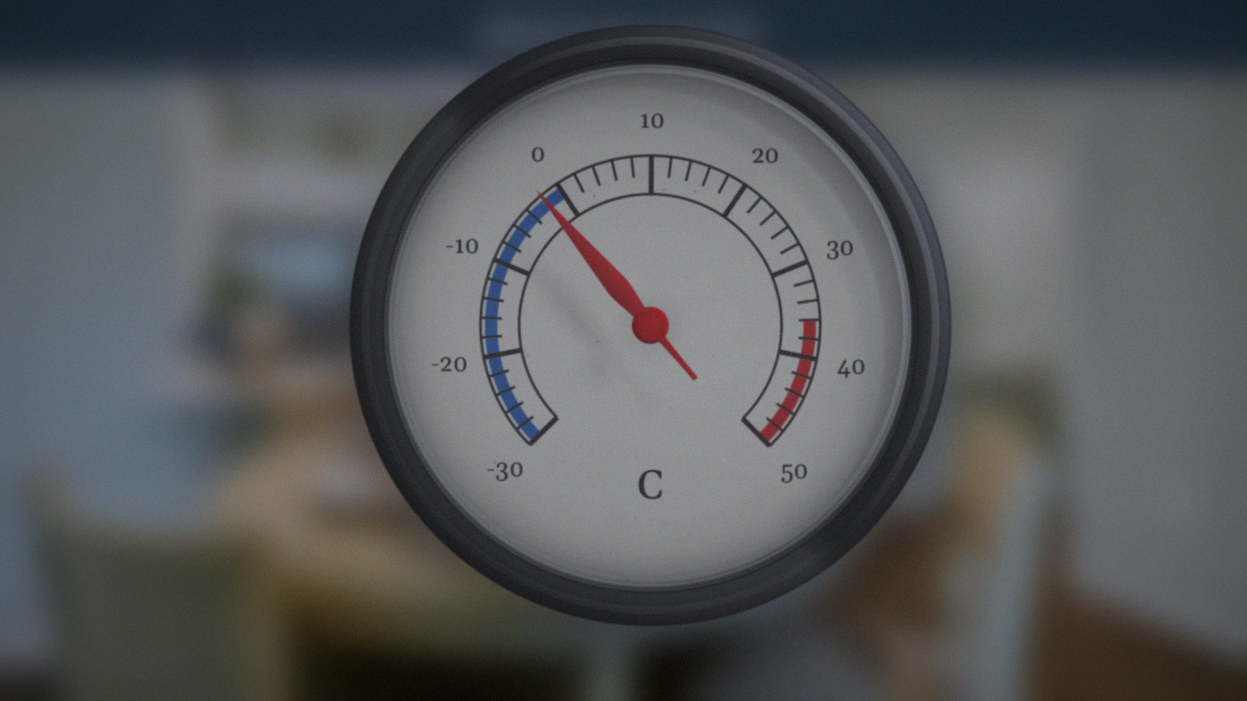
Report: -2; °C
